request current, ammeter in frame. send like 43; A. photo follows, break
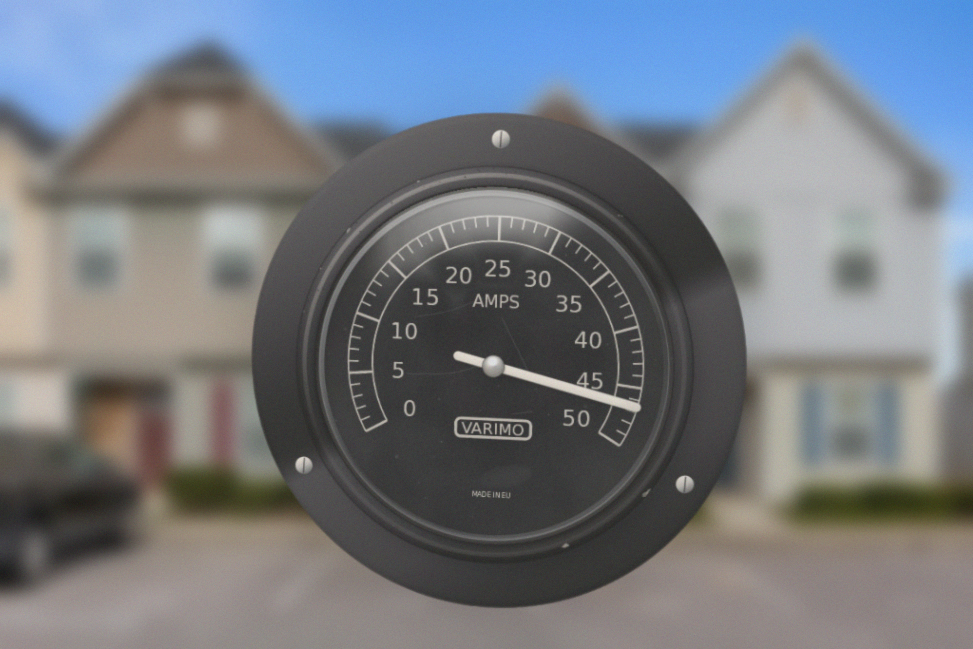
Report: 46.5; A
